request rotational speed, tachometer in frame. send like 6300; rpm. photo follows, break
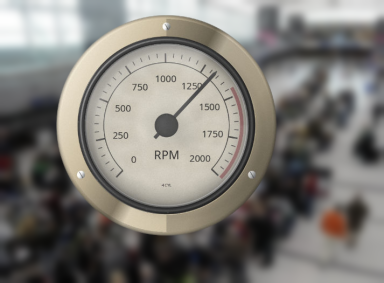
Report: 1325; rpm
